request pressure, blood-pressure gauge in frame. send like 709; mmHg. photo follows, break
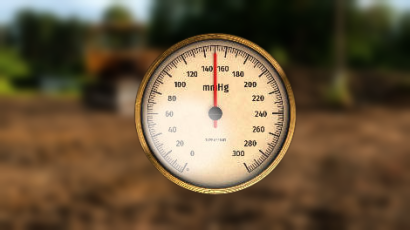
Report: 150; mmHg
